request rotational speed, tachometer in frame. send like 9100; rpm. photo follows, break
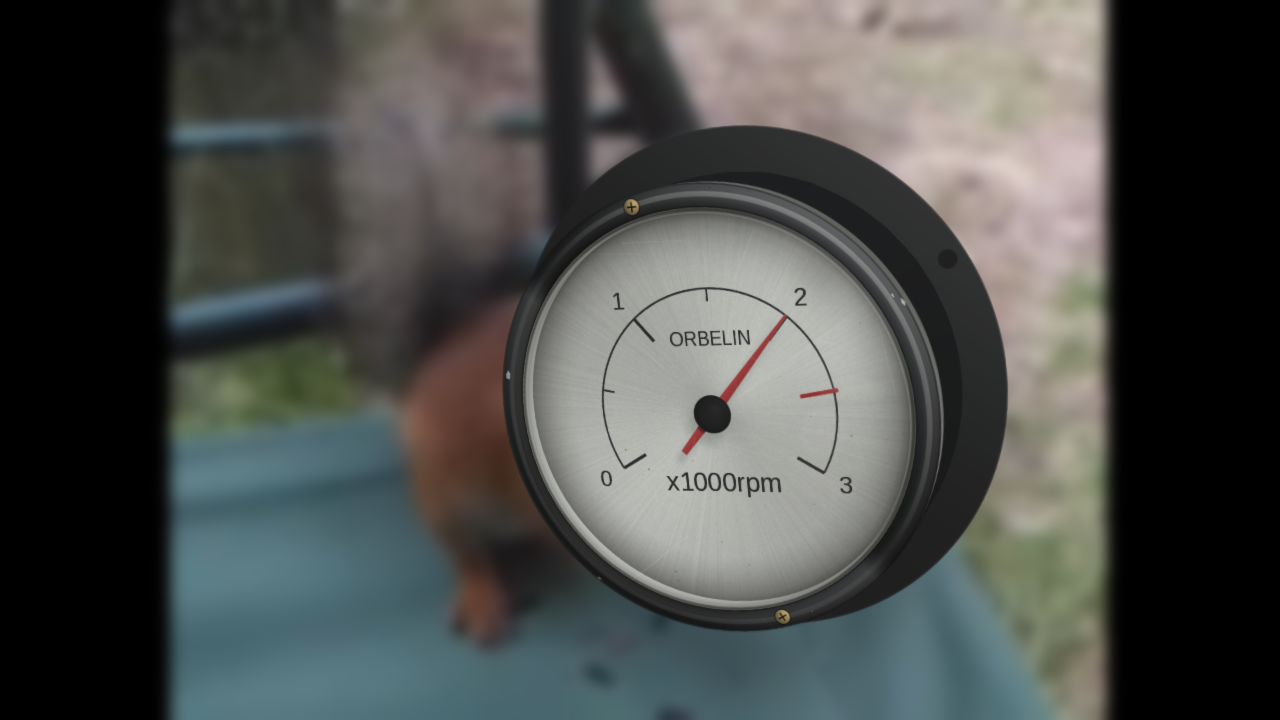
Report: 2000; rpm
